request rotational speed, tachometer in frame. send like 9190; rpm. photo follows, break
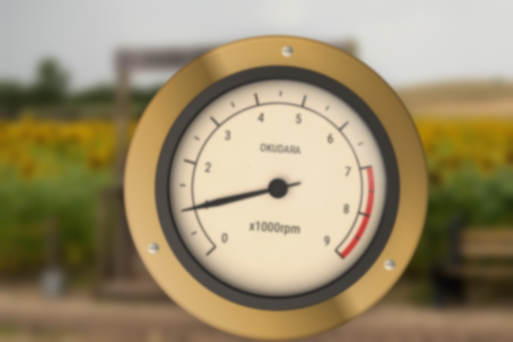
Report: 1000; rpm
